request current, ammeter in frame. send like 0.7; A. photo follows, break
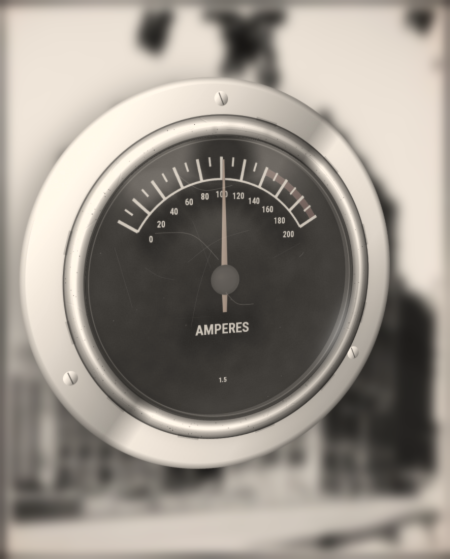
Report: 100; A
